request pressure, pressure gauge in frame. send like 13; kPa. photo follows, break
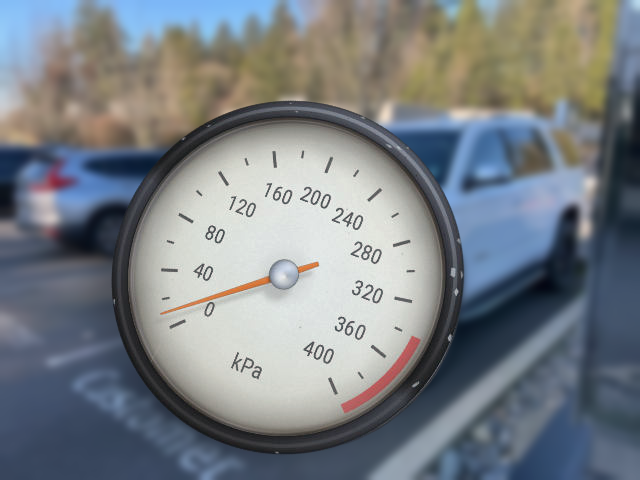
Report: 10; kPa
